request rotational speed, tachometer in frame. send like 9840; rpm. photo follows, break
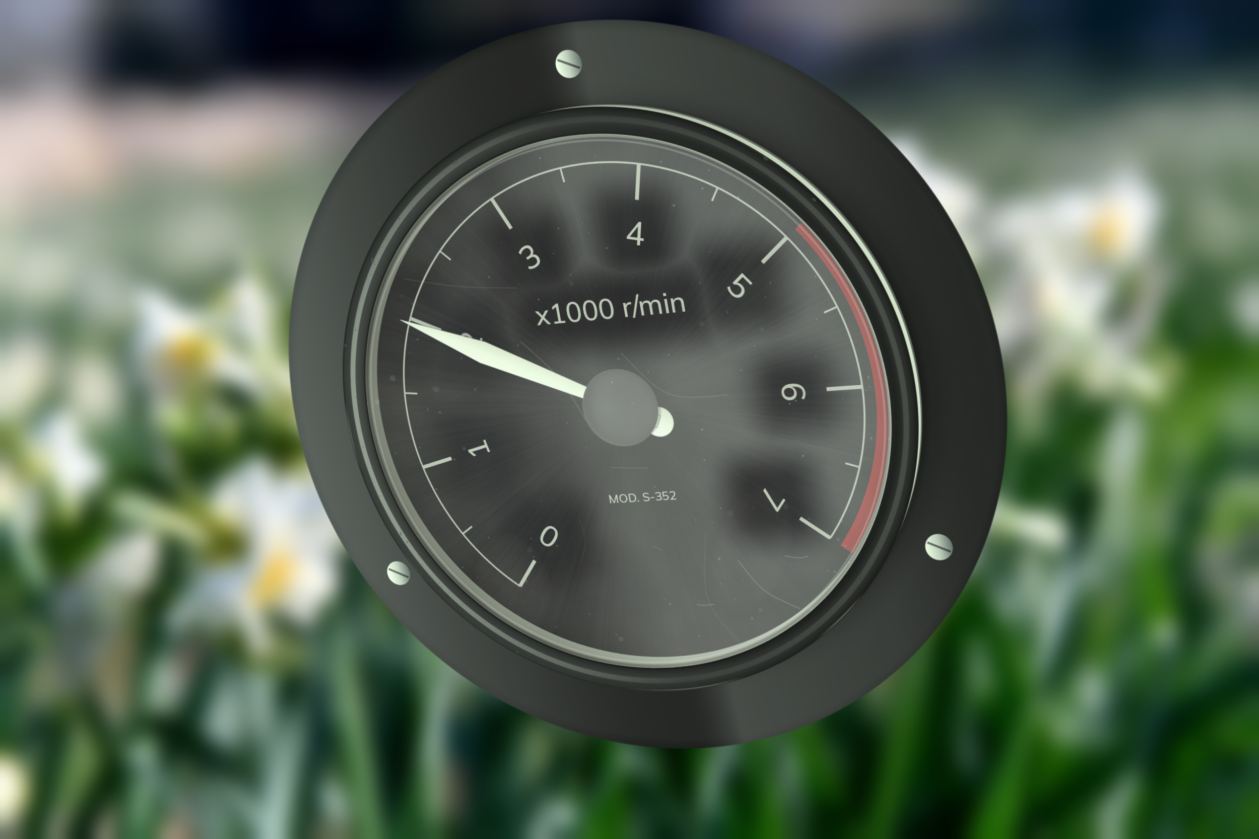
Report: 2000; rpm
